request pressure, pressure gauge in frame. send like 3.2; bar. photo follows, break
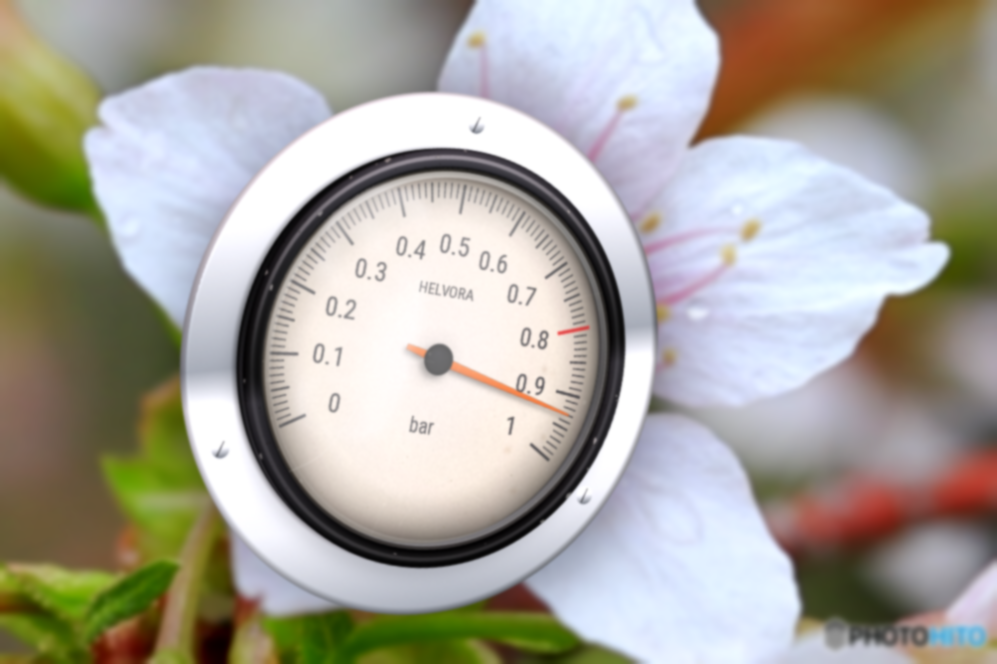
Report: 0.93; bar
